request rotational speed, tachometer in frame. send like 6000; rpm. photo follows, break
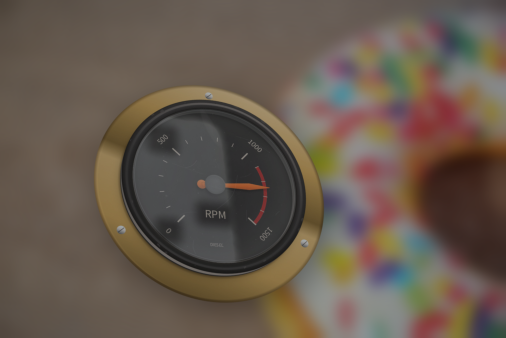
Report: 1250; rpm
